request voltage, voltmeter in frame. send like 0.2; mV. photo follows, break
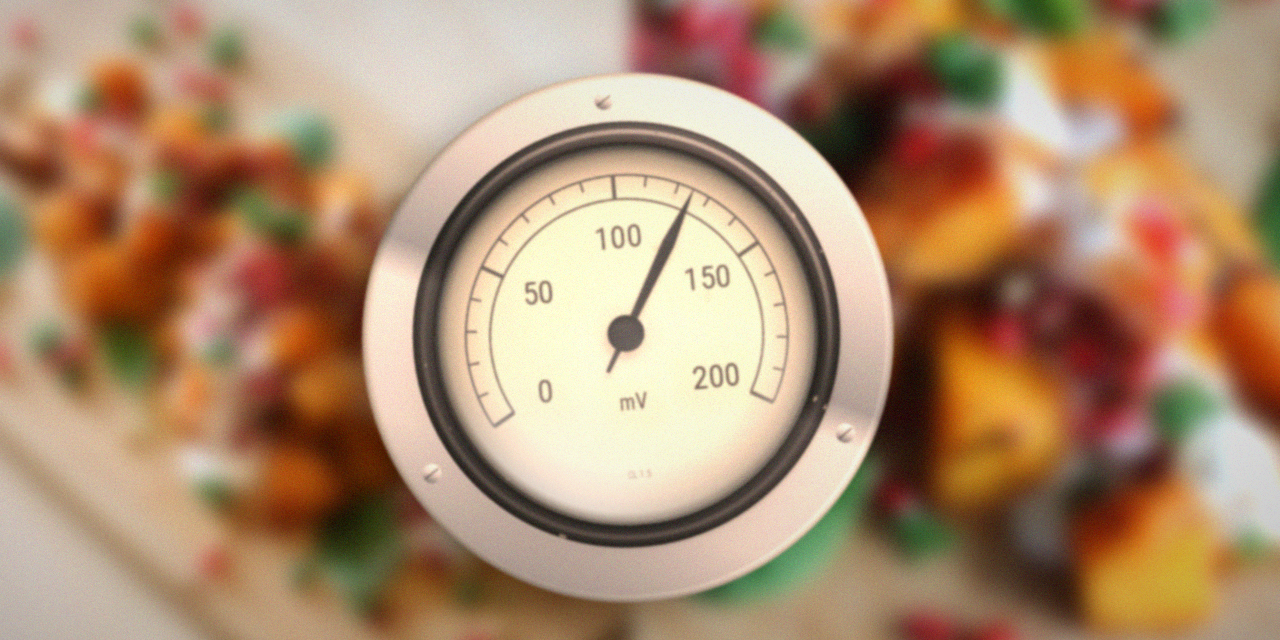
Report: 125; mV
